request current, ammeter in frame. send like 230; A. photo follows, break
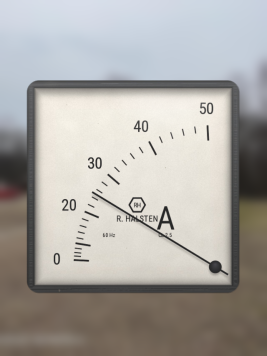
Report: 25; A
